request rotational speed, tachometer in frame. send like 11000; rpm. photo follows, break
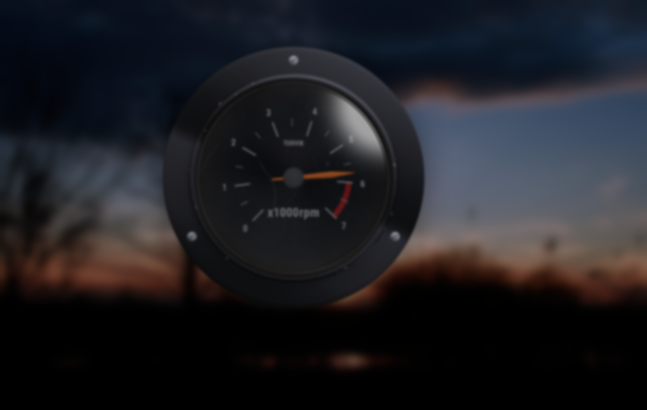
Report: 5750; rpm
